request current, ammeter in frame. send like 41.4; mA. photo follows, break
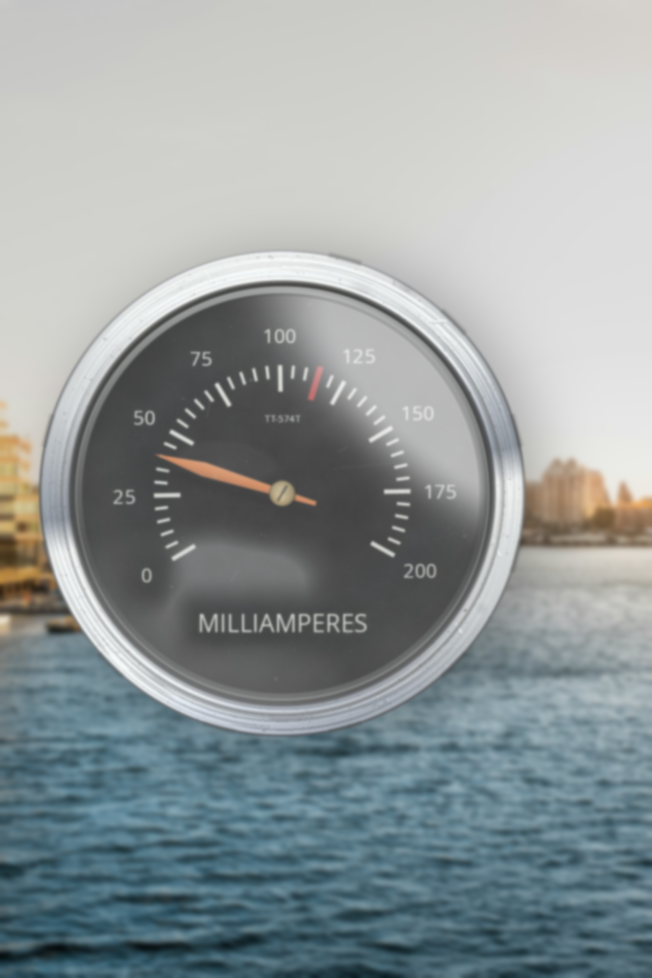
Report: 40; mA
